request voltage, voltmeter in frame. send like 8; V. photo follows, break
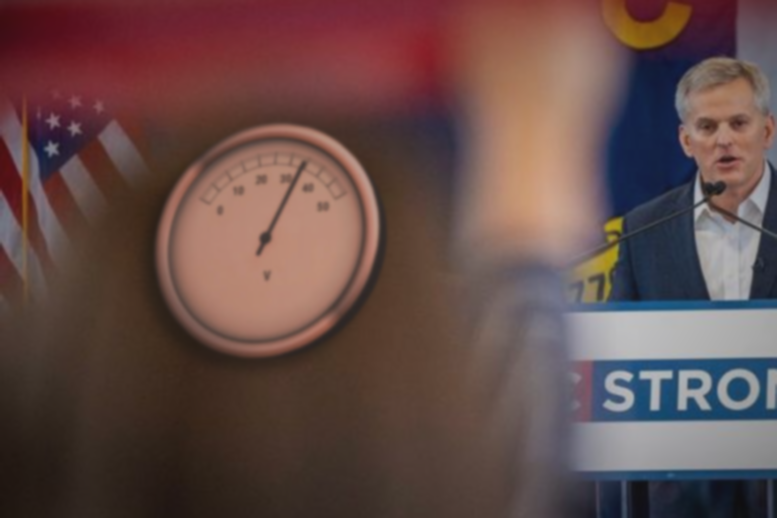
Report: 35; V
